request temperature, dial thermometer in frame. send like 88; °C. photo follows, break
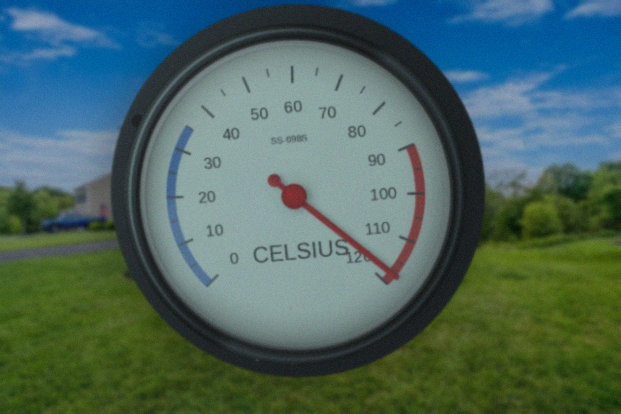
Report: 117.5; °C
